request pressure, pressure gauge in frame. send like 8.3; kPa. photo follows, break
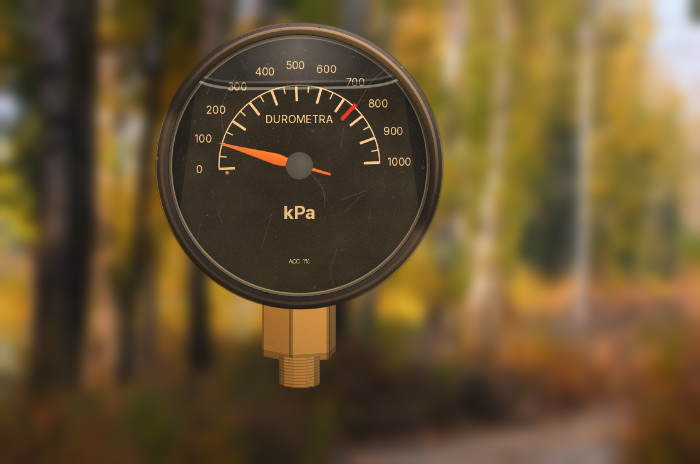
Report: 100; kPa
